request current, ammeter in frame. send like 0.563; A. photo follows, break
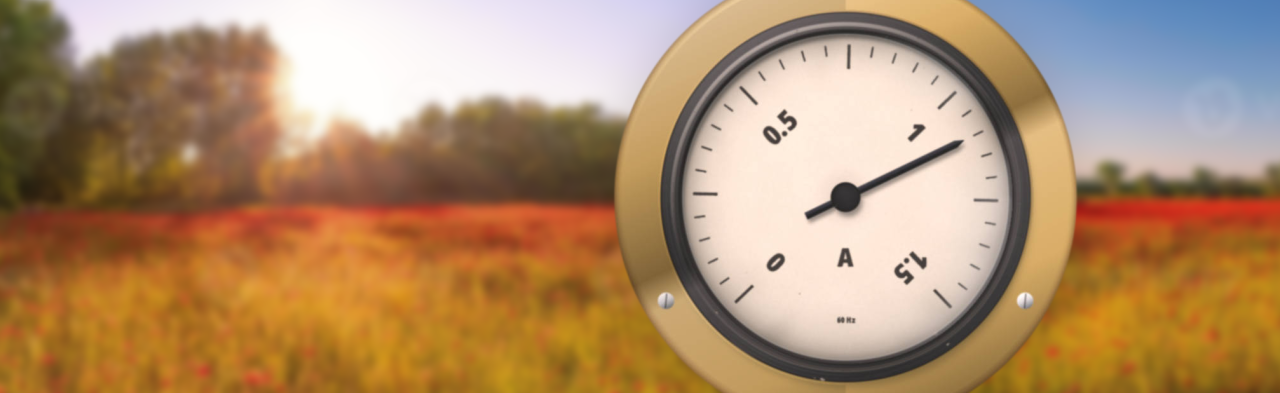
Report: 1.1; A
